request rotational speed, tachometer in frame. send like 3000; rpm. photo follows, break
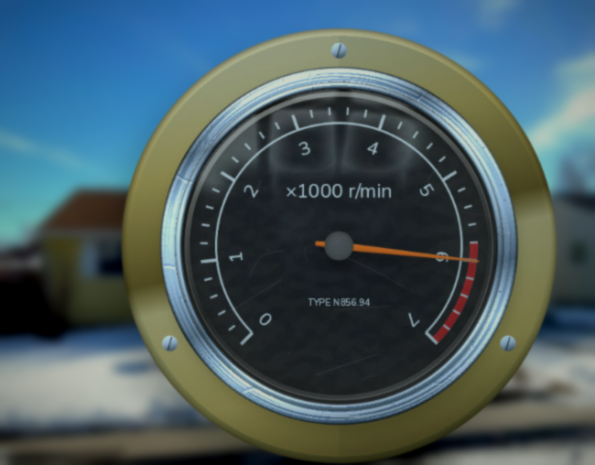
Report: 6000; rpm
